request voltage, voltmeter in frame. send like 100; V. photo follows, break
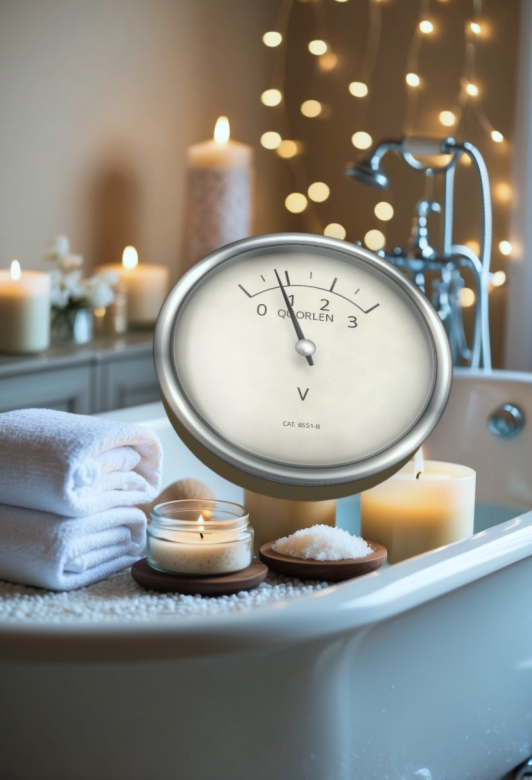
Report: 0.75; V
